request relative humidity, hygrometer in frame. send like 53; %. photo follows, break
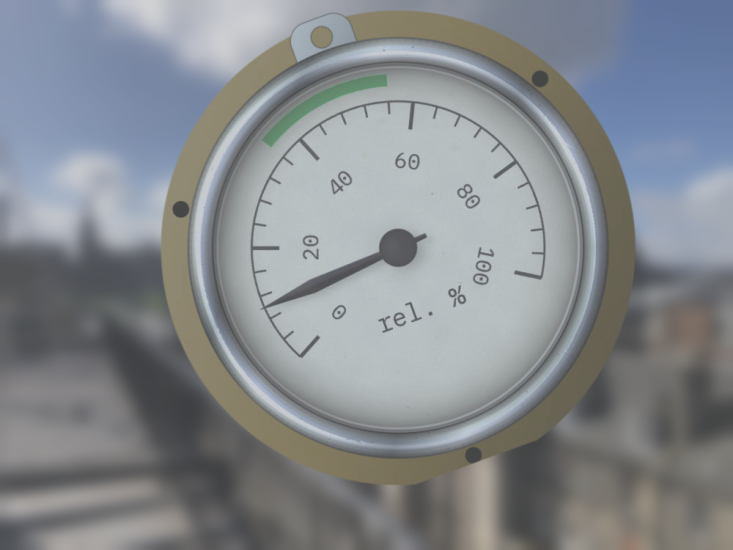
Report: 10; %
